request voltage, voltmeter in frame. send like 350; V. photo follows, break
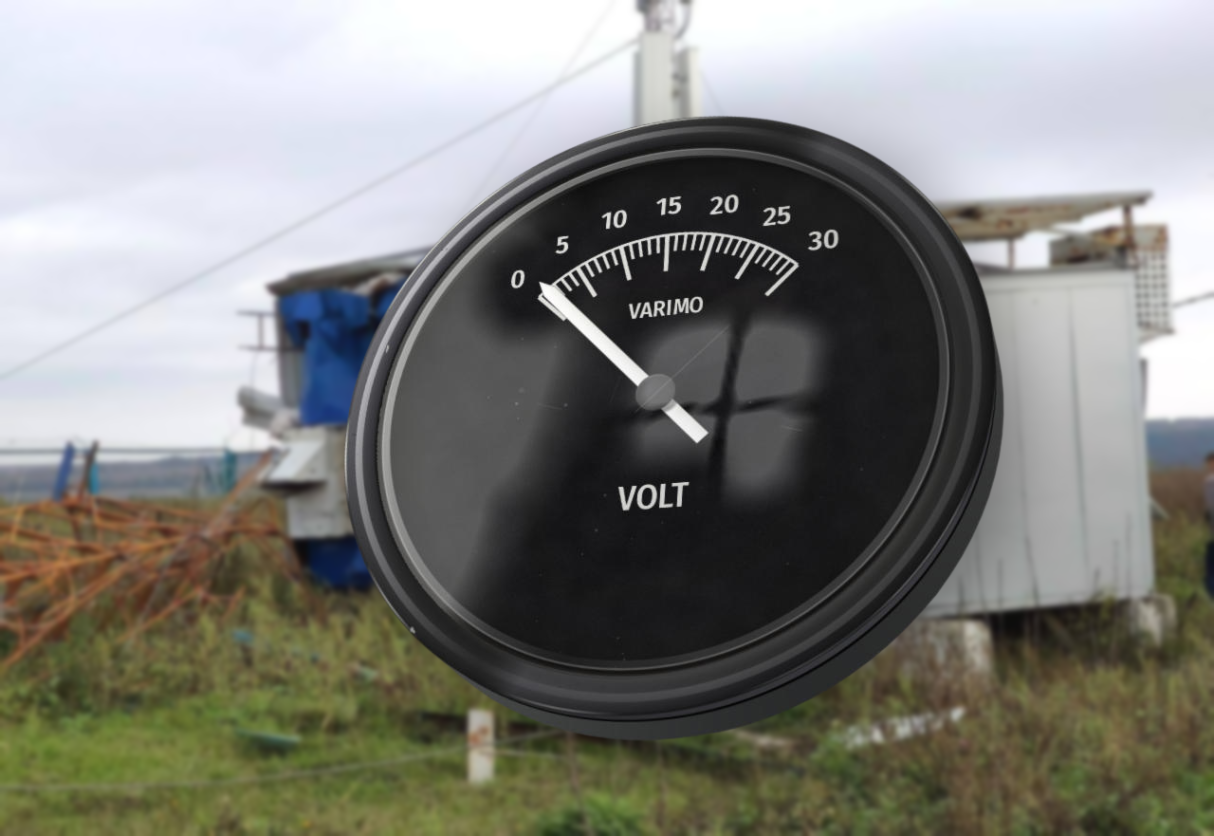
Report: 1; V
